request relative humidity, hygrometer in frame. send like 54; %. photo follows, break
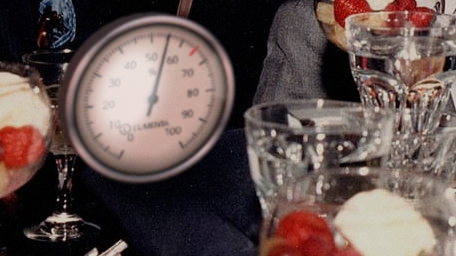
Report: 55; %
